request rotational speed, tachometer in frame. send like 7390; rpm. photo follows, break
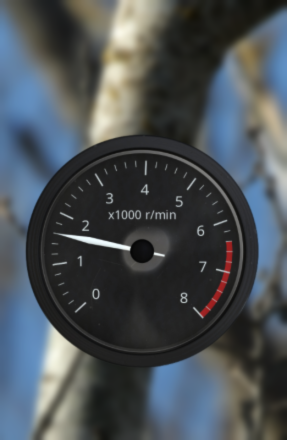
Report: 1600; rpm
